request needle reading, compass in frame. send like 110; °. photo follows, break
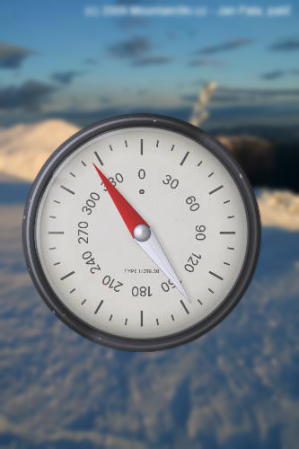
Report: 325; °
